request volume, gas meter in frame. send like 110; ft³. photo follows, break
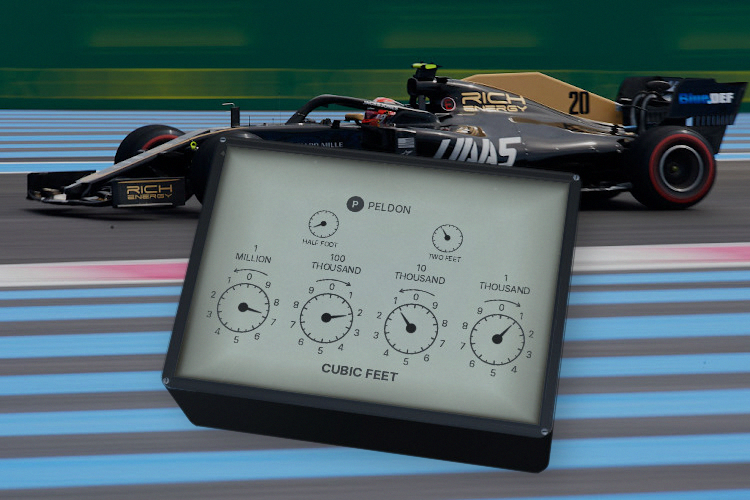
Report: 721100; ft³
